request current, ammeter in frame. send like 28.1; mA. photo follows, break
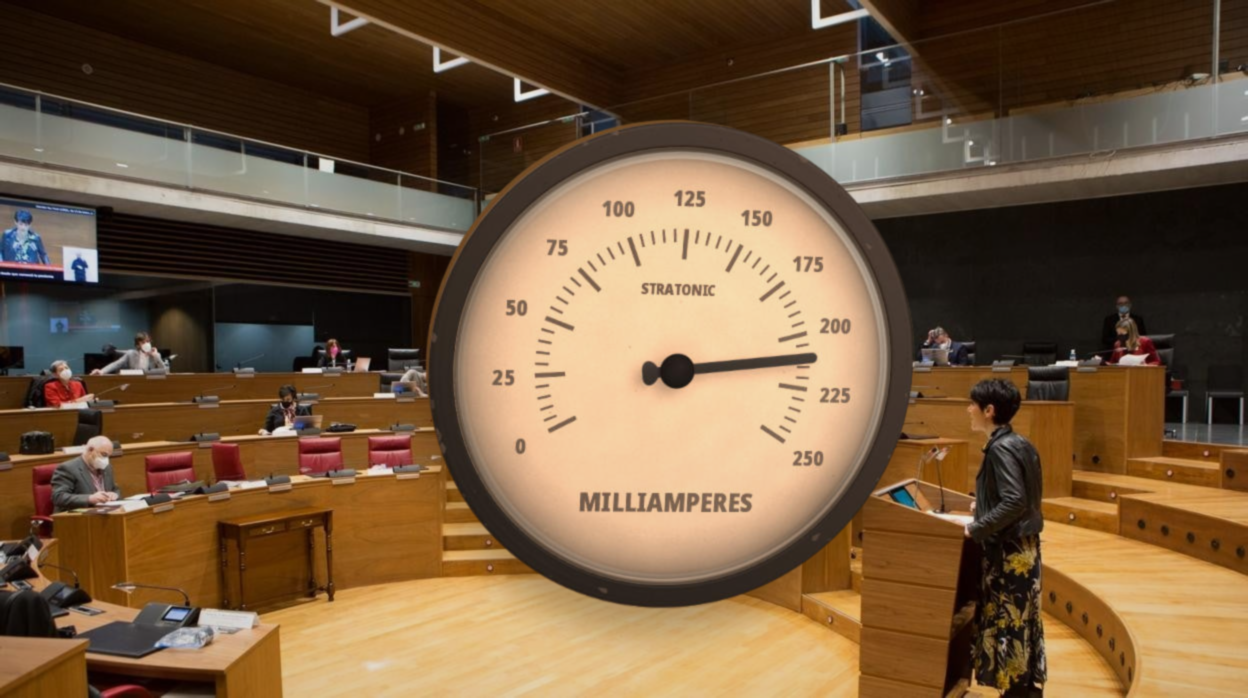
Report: 210; mA
